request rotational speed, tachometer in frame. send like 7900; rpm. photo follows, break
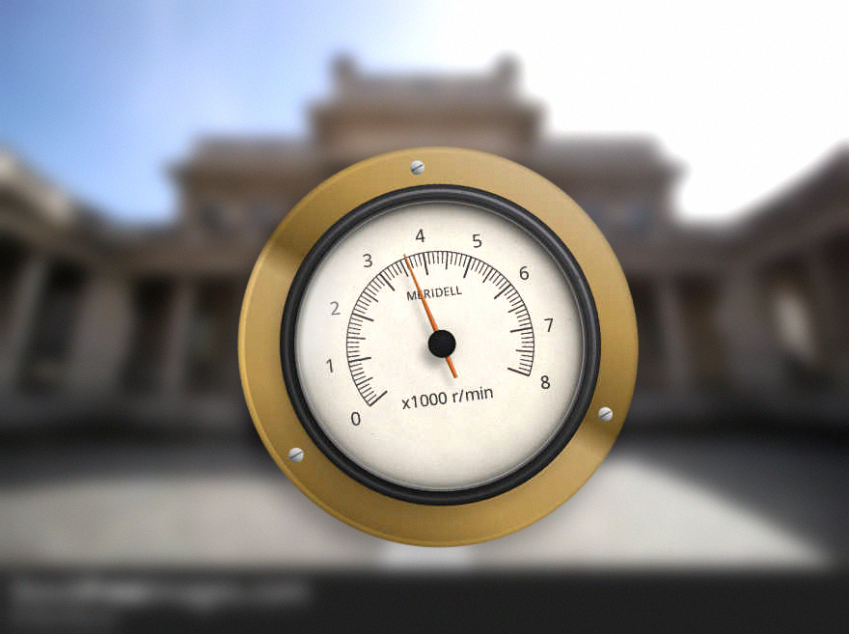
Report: 3600; rpm
